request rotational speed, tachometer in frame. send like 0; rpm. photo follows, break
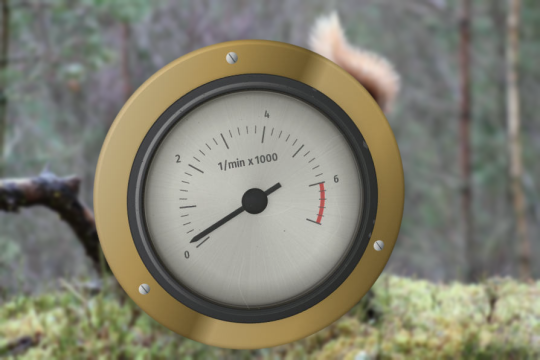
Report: 200; rpm
